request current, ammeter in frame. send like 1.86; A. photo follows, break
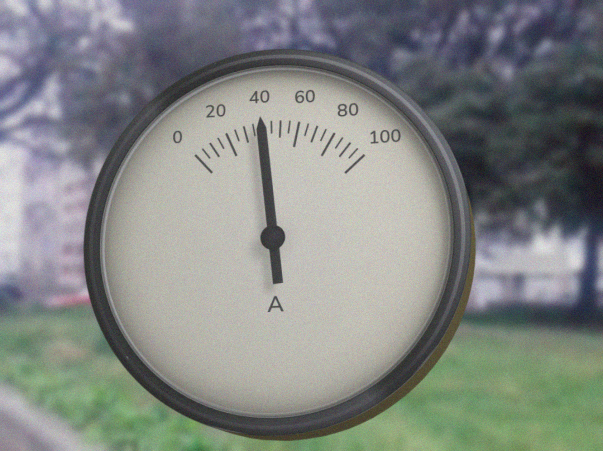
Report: 40; A
